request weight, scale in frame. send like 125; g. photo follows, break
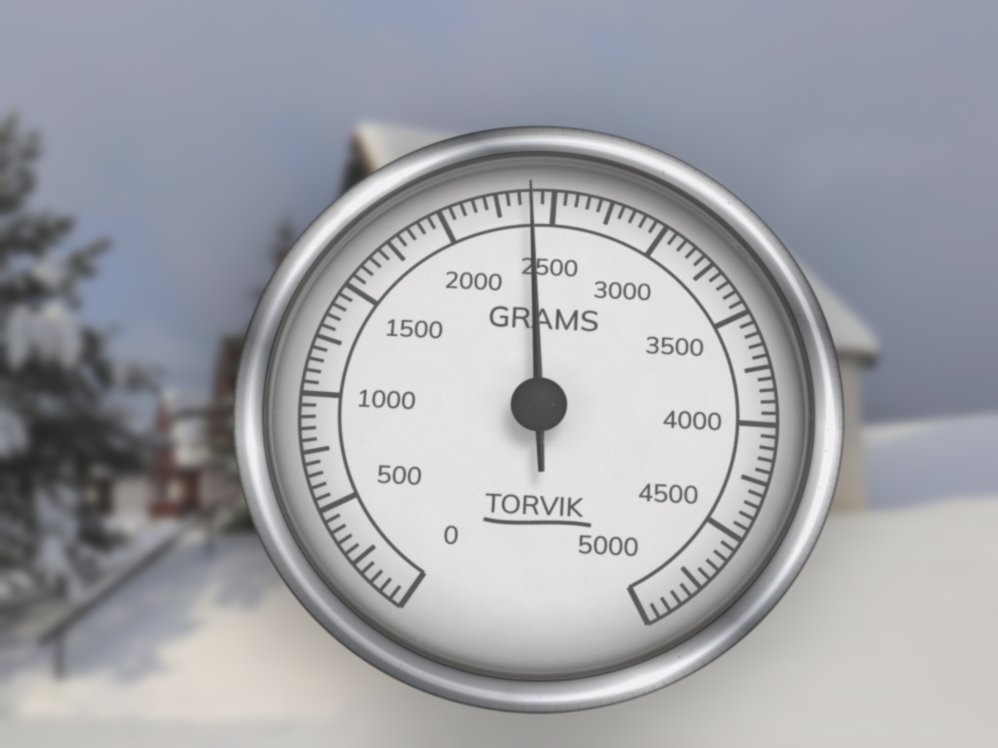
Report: 2400; g
